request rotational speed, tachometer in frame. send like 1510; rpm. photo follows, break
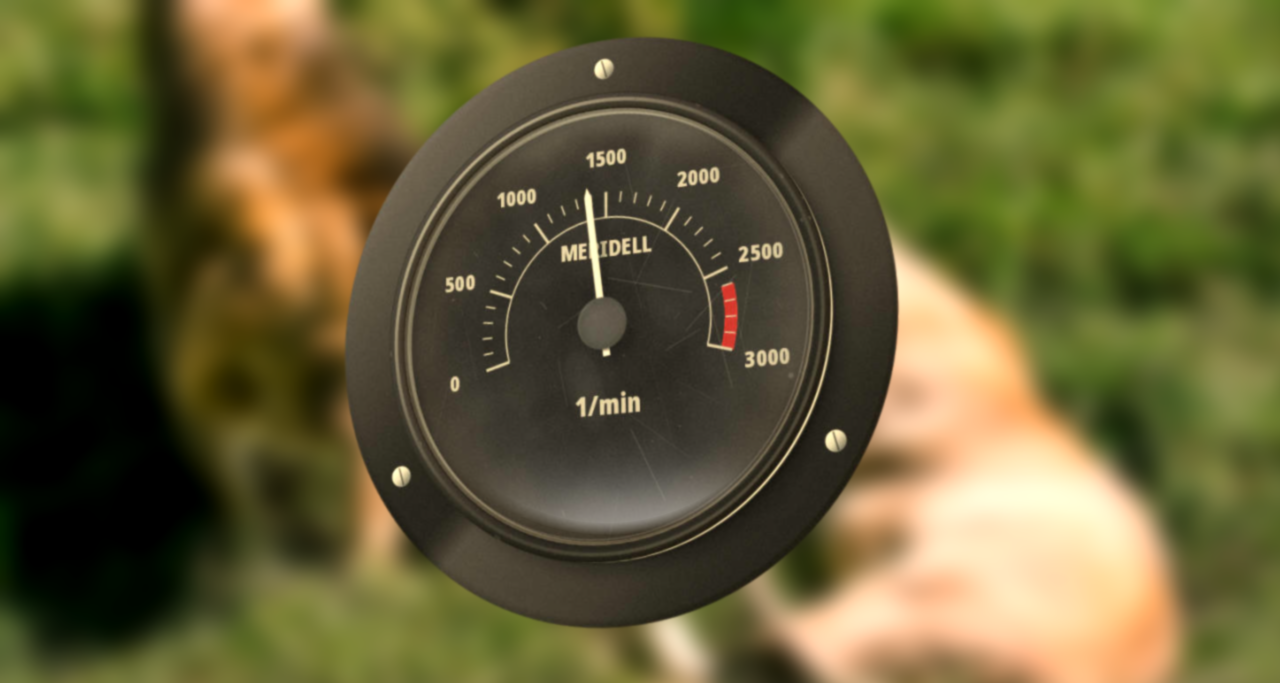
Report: 1400; rpm
